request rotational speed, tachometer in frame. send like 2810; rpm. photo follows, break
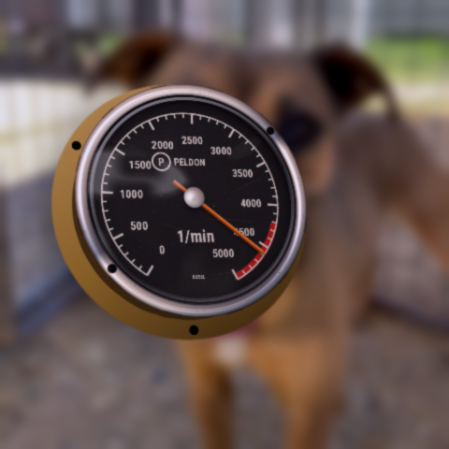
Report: 4600; rpm
